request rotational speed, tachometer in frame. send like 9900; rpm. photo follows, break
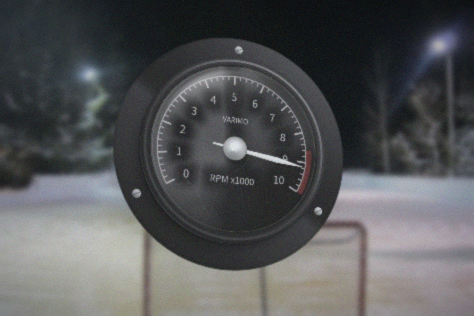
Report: 9200; rpm
